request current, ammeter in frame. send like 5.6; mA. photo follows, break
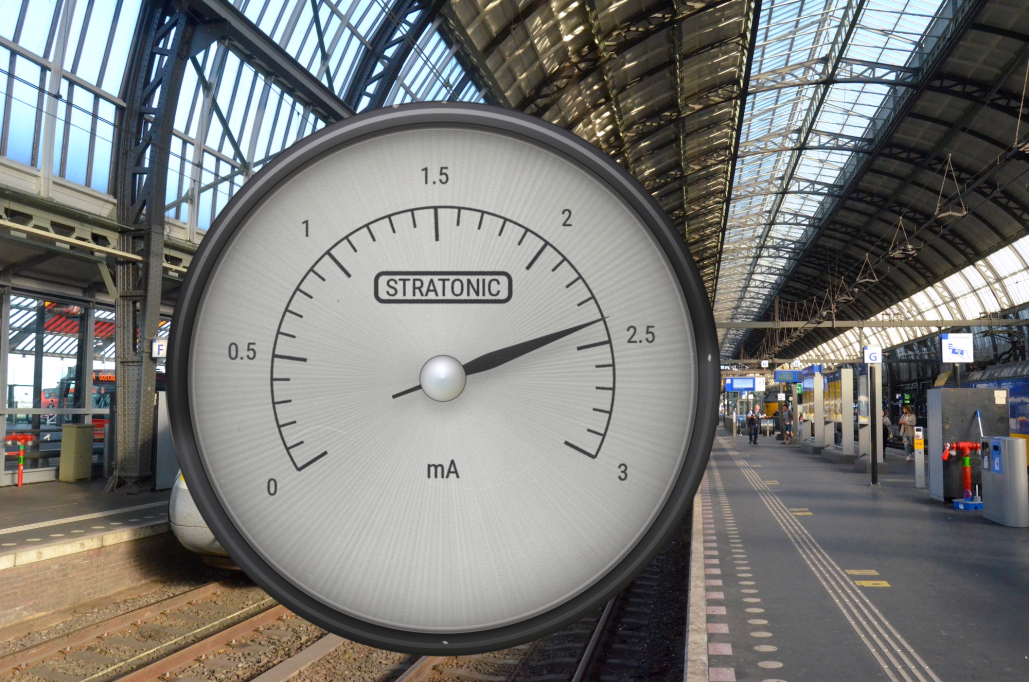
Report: 2.4; mA
